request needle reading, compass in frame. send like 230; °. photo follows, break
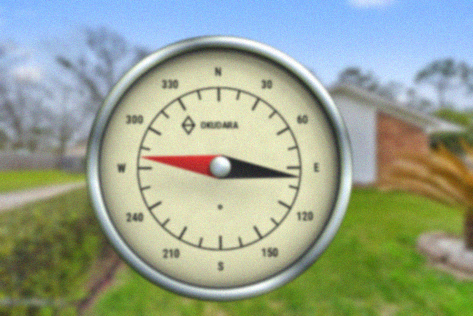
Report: 277.5; °
